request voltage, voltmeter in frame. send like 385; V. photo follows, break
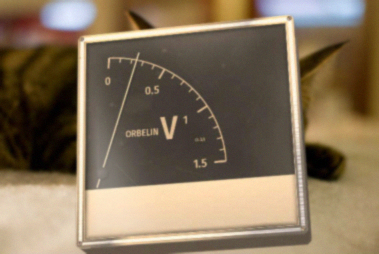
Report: 0.25; V
